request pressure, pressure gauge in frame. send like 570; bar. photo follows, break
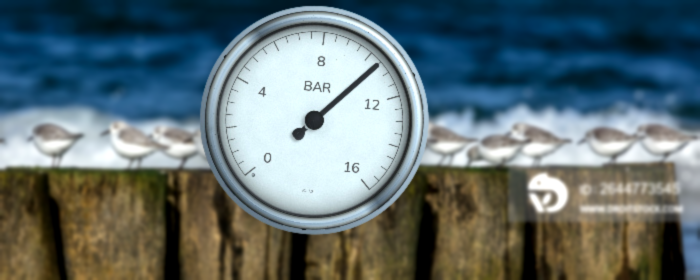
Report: 10.5; bar
